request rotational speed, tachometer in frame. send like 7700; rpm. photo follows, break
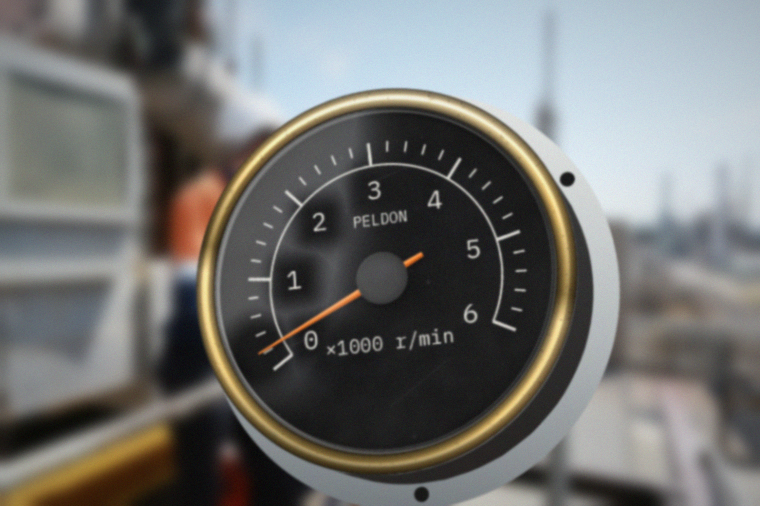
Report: 200; rpm
